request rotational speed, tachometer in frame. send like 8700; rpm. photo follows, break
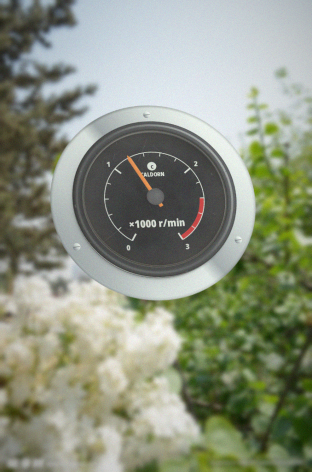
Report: 1200; rpm
